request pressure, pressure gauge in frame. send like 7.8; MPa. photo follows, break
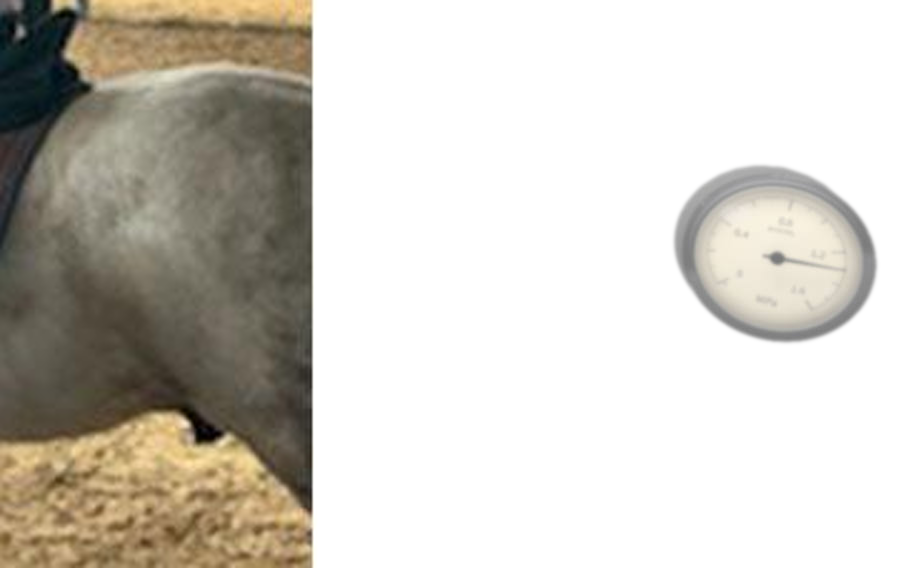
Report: 1.3; MPa
